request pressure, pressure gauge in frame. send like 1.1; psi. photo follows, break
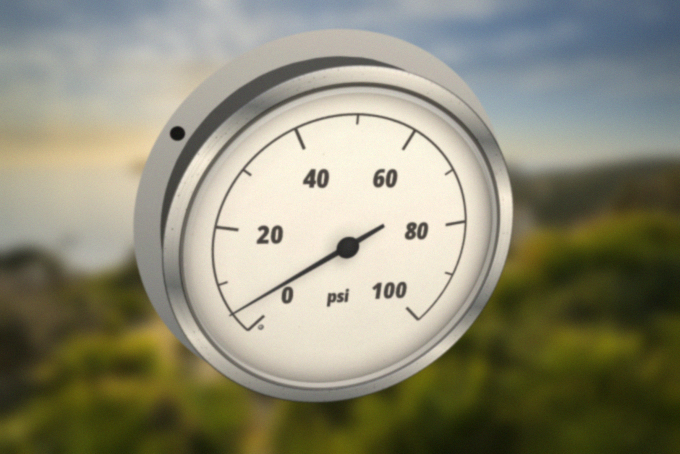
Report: 5; psi
